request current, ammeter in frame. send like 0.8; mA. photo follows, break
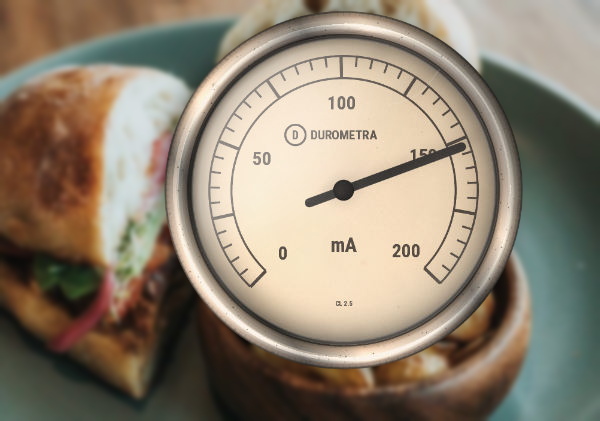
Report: 152.5; mA
